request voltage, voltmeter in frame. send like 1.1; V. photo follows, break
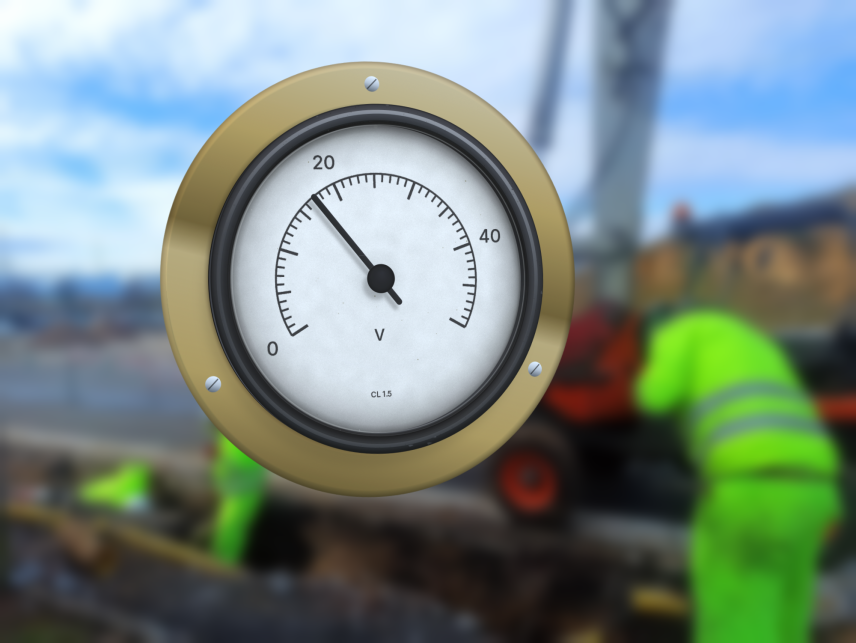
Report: 17; V
